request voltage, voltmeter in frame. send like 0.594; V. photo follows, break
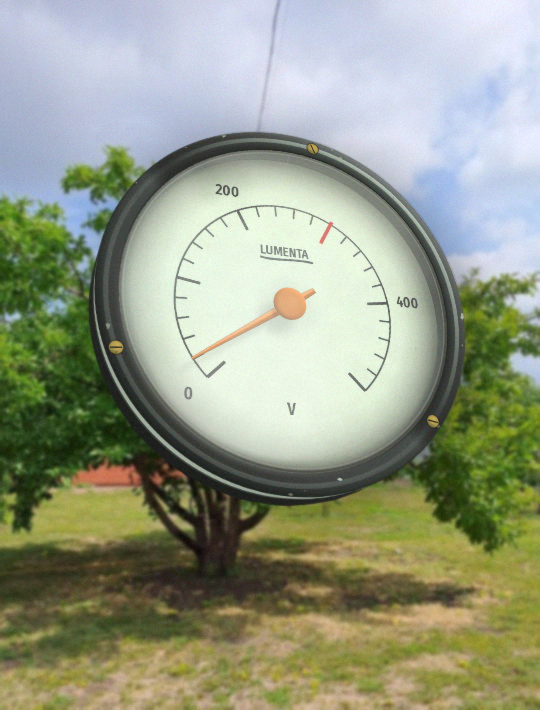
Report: 20; V
